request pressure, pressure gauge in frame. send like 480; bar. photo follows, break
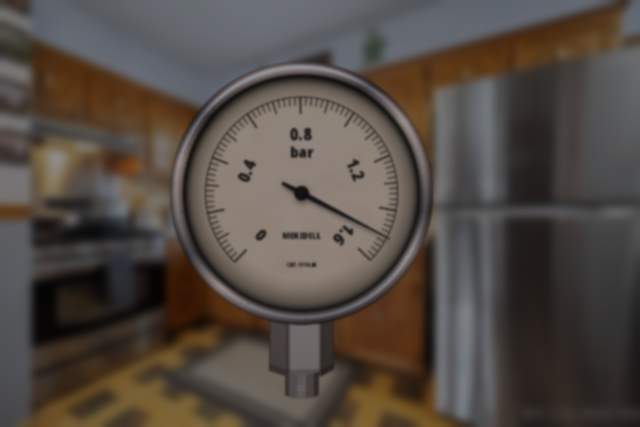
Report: 1.5; bar
